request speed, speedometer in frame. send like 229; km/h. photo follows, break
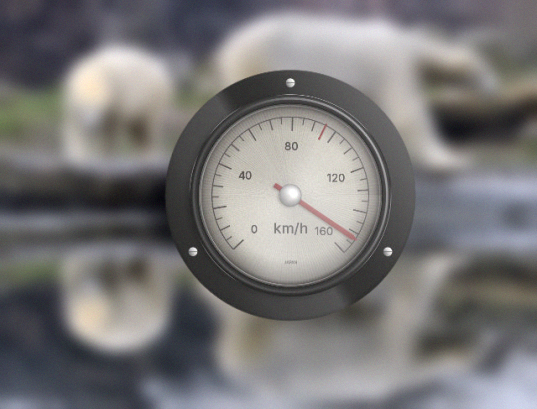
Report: 152.5; km/h
